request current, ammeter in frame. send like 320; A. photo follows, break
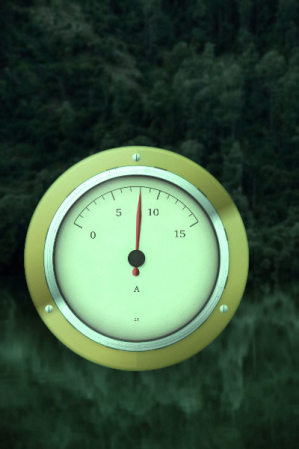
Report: 8; A
